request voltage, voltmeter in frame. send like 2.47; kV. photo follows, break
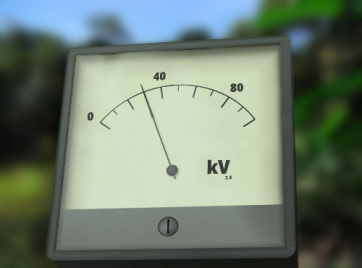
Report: 30; kV
